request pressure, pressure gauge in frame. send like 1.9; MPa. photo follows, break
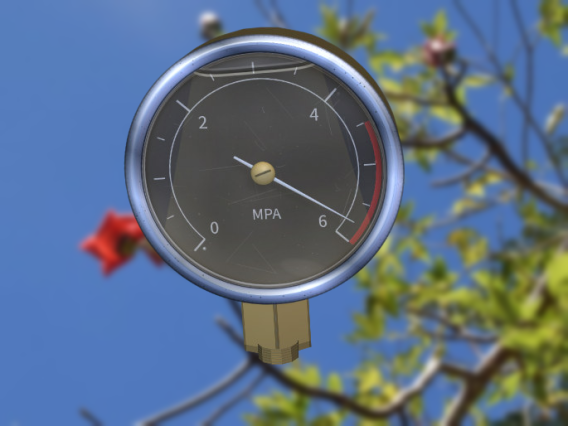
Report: 5.75; MPa
